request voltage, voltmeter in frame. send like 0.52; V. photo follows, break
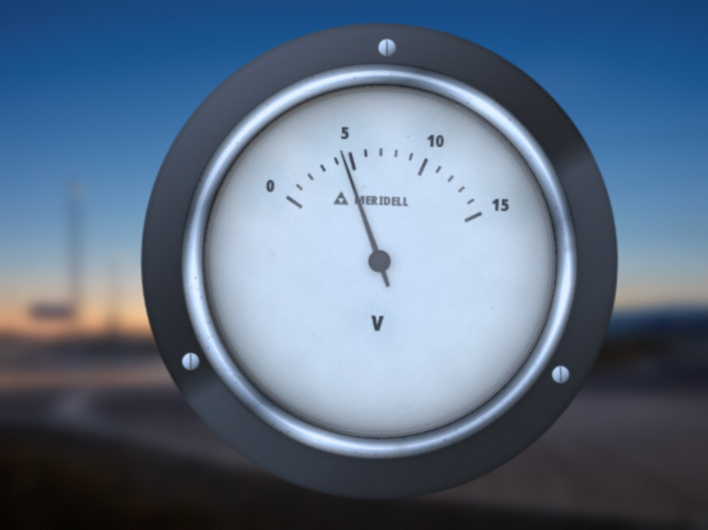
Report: 4.5; V
